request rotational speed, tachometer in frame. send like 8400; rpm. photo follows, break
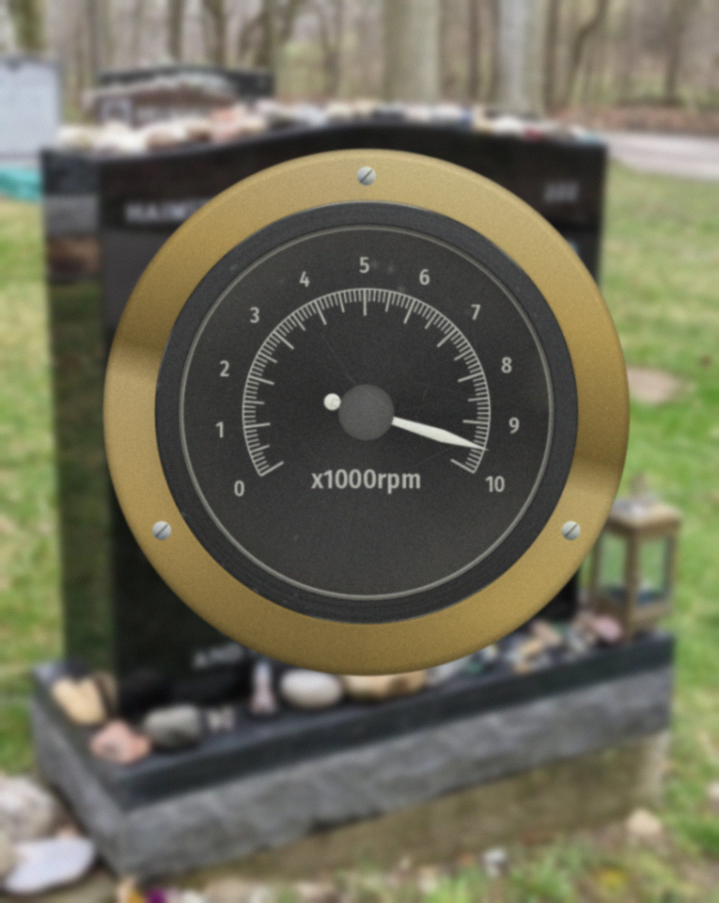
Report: 9500; rpm
